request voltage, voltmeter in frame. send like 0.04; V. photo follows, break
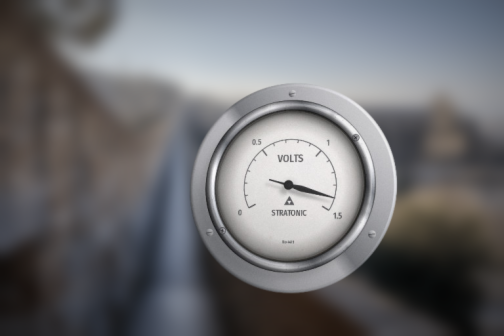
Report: 1.4; V
